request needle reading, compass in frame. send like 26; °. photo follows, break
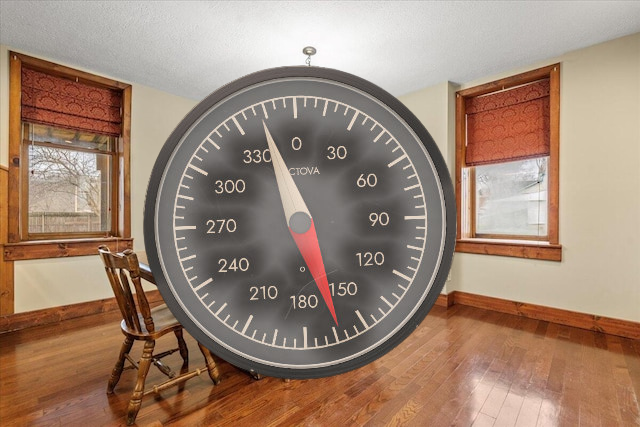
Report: 162.5; °
